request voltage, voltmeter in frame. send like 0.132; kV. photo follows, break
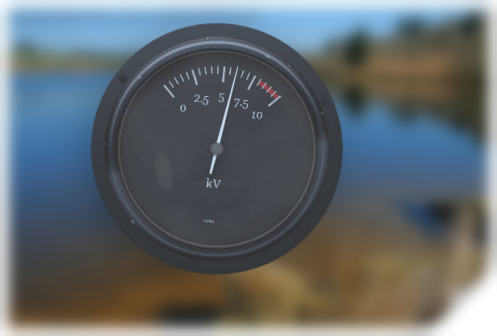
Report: 6; kV
